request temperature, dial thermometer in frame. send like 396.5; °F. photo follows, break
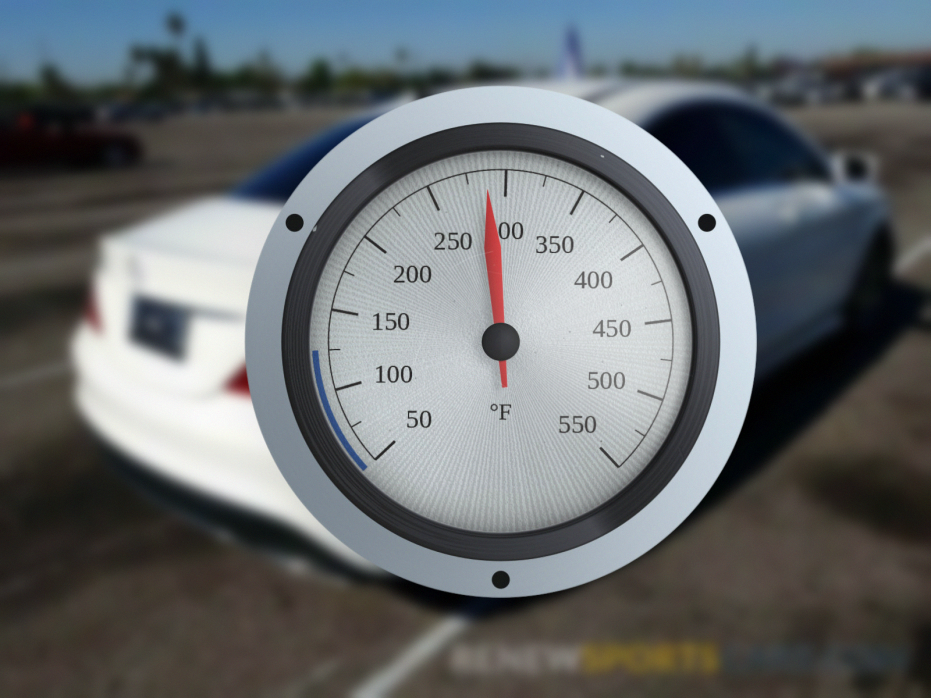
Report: 287.5; °F
